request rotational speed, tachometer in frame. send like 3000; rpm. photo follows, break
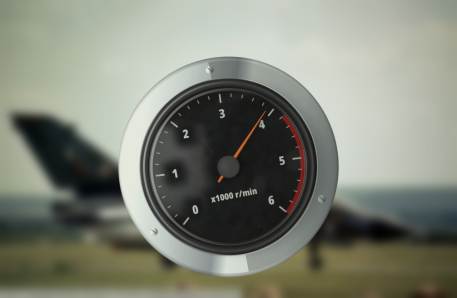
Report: 3900; rpm
